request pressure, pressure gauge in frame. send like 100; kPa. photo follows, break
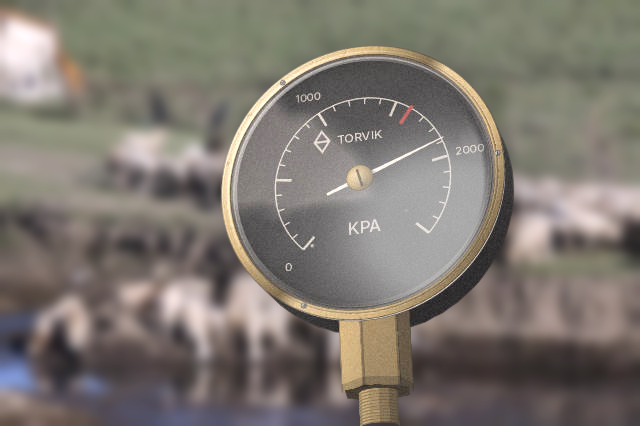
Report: 1900; kPa
